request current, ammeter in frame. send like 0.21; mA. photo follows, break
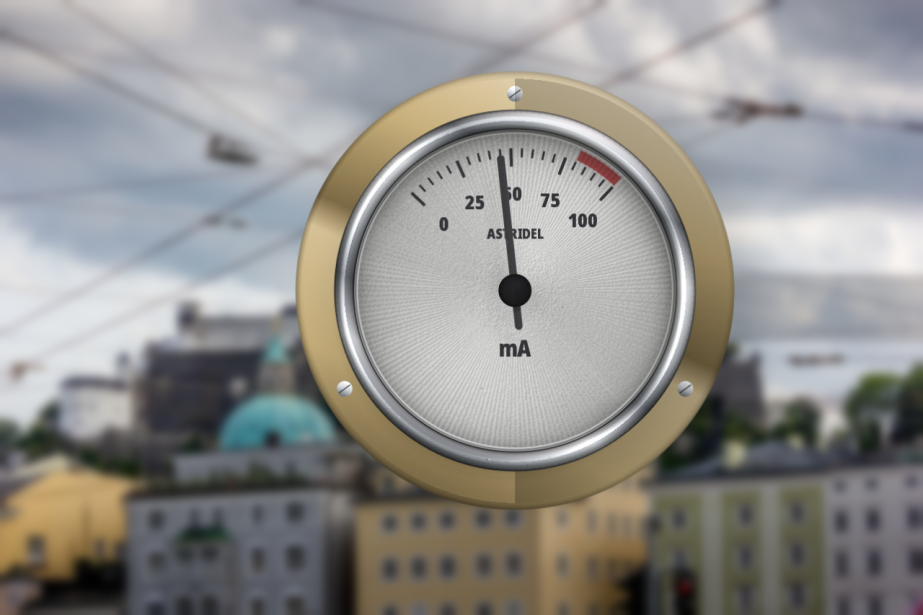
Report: 45; mA
